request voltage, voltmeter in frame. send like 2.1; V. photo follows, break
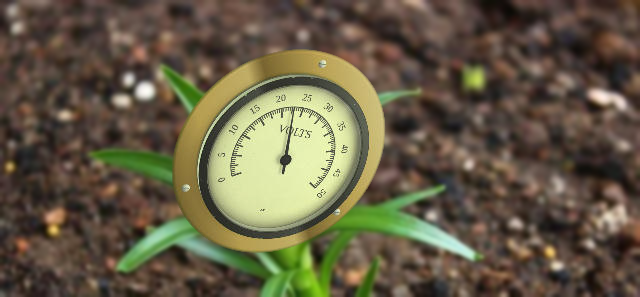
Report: 22.5; V
